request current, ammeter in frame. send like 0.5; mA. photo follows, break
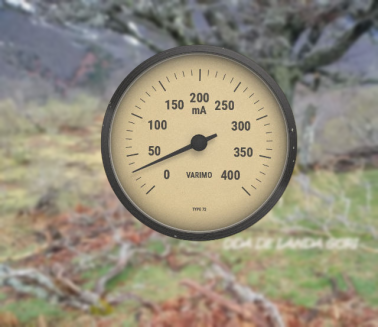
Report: 30; mA
